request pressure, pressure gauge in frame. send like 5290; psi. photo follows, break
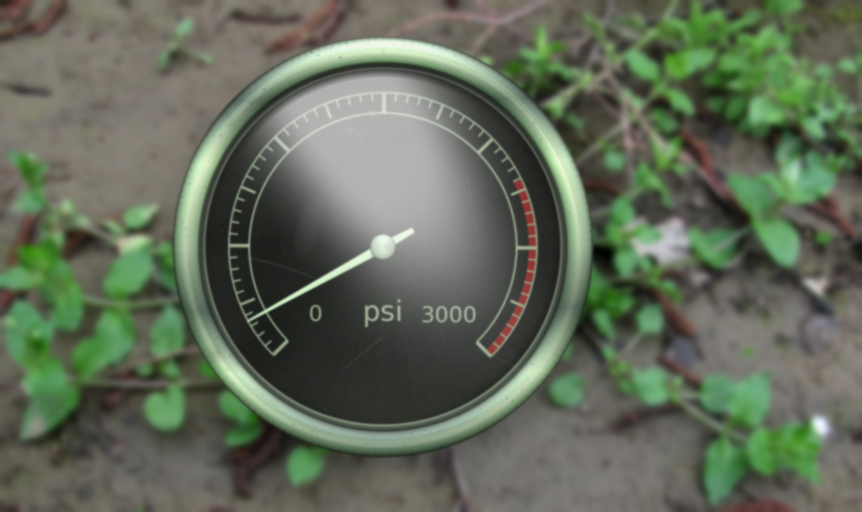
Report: 175; psi
